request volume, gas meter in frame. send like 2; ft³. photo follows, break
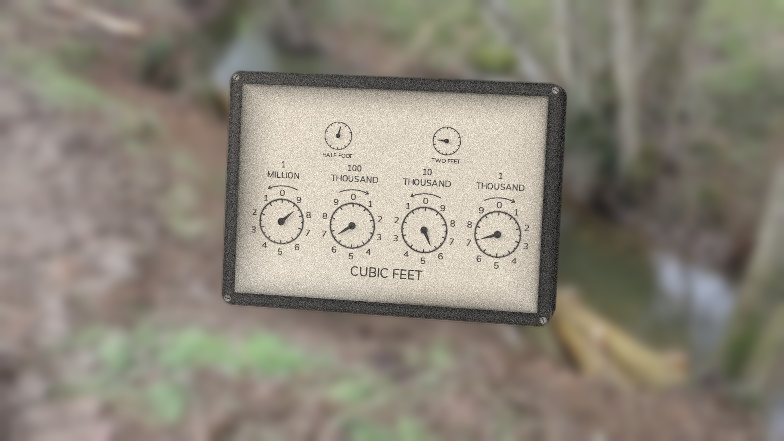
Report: 865700; ft³
